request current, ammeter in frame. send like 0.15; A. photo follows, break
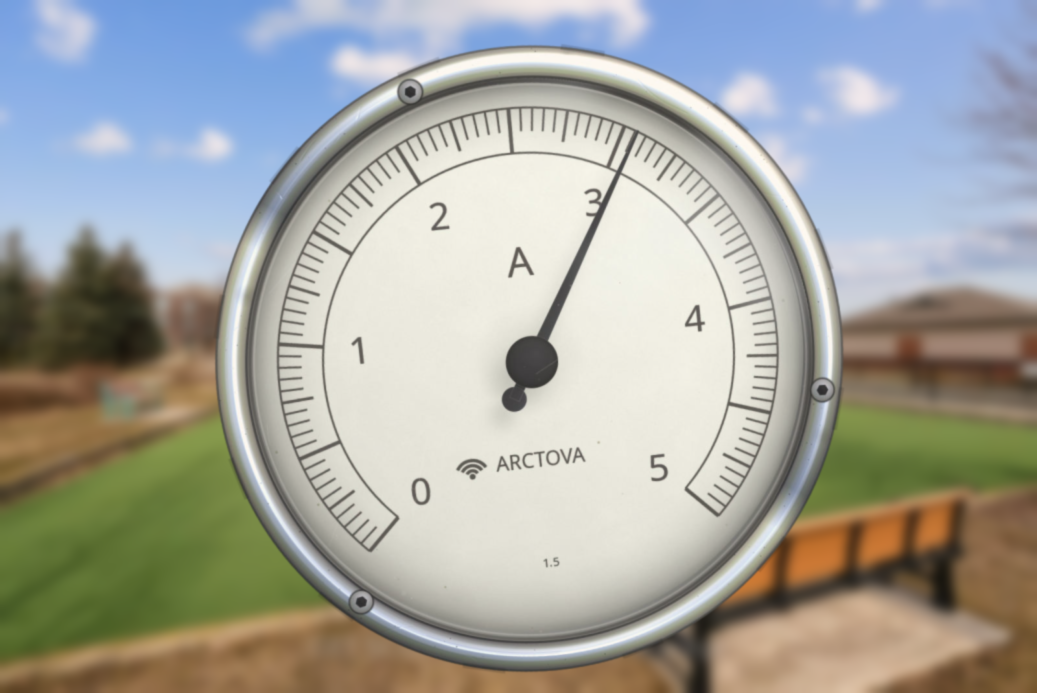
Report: 3.05; A
